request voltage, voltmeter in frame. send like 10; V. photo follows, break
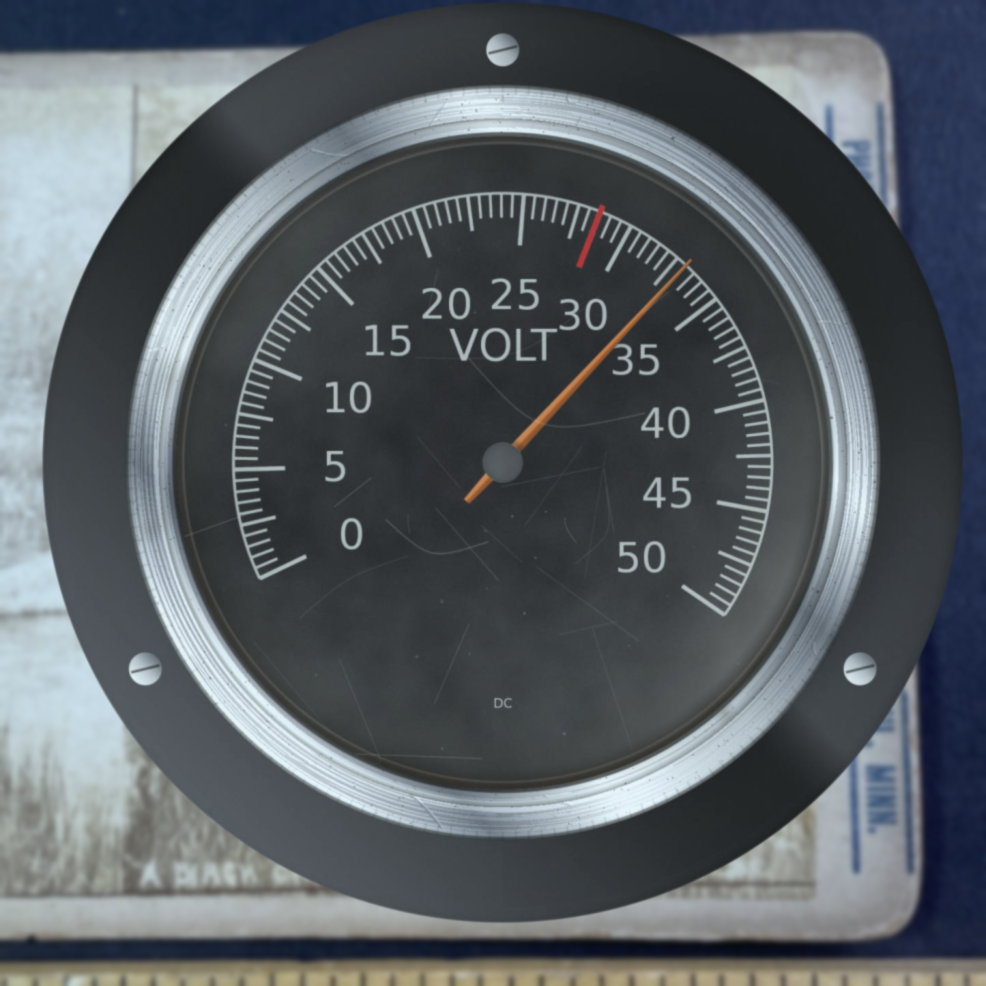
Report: 33; V
